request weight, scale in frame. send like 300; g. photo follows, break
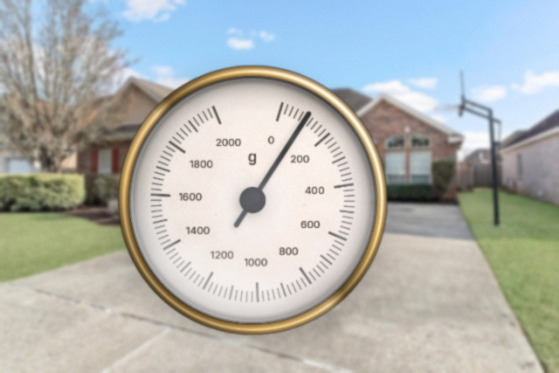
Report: 100; g
